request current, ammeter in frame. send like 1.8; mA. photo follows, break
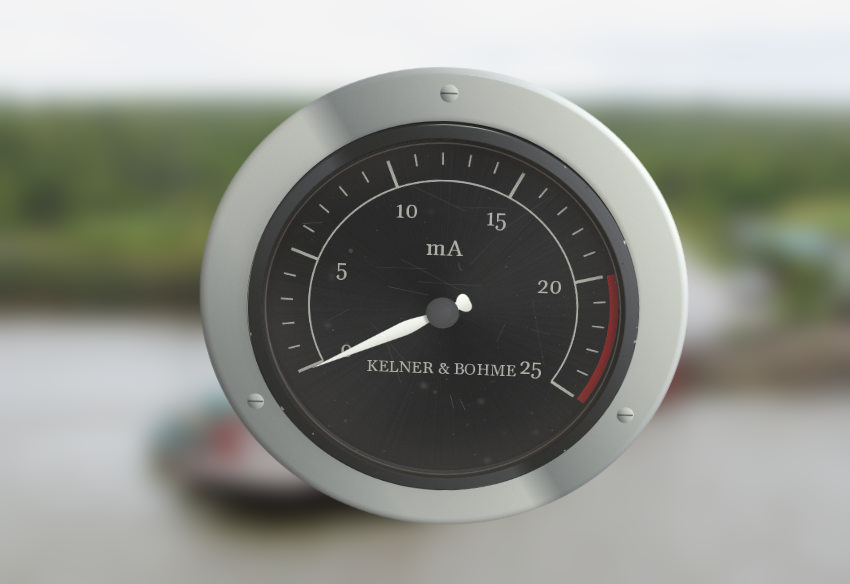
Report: 0; mA
